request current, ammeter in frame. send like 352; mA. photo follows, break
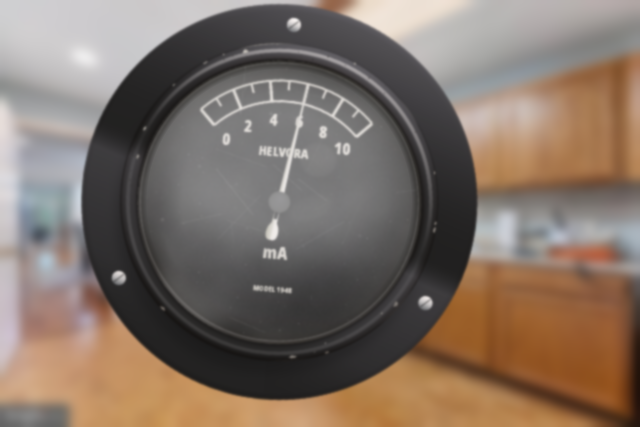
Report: 6; mA
